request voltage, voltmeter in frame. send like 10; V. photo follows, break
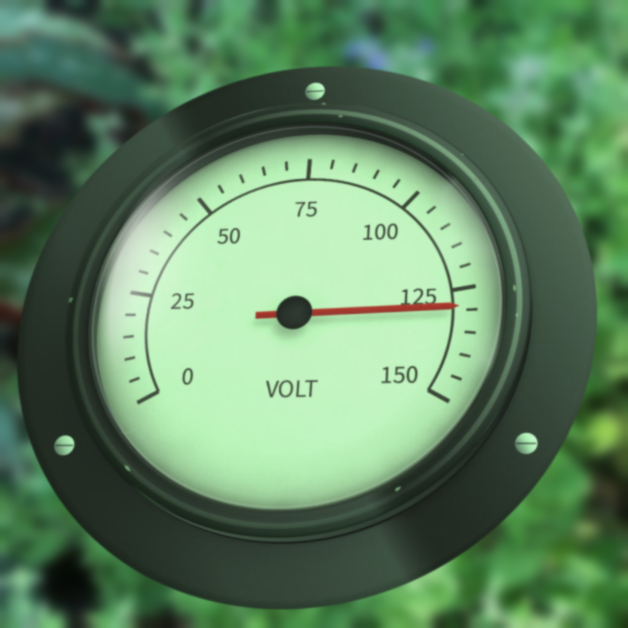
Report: 130; V
